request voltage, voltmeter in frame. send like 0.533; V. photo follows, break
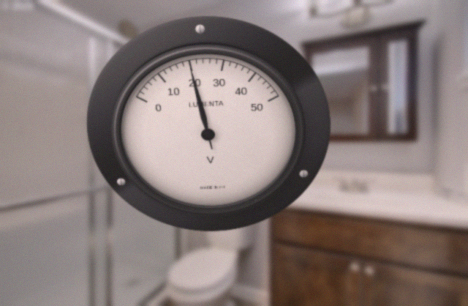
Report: 20; V
